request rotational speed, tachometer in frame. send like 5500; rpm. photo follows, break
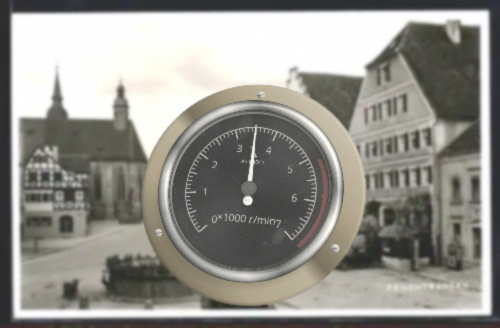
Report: 3500; rpm
